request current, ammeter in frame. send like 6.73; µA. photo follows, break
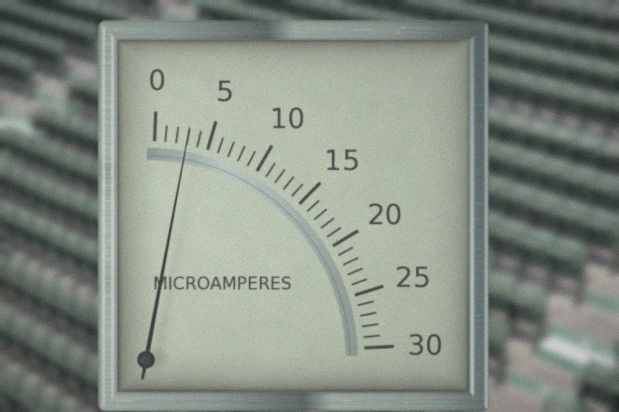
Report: 3; µA
